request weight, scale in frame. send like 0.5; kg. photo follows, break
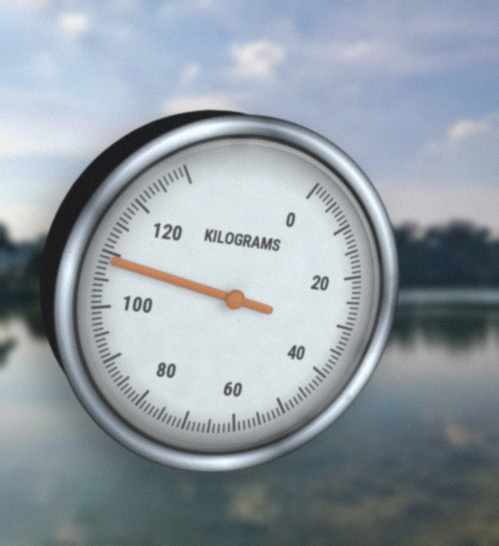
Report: 109; kg
